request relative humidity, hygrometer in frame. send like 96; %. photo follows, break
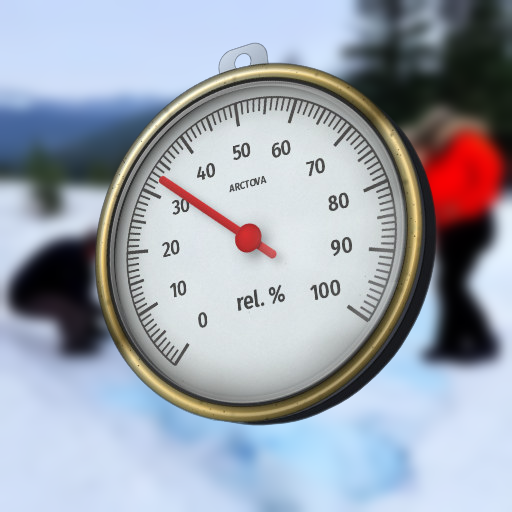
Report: 33; %
